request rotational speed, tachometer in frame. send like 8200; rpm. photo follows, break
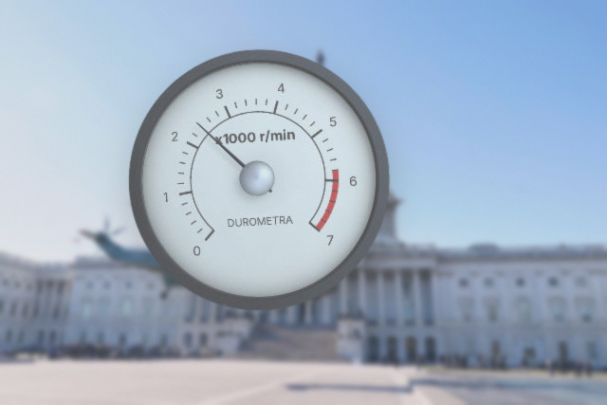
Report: 2400; rpm
